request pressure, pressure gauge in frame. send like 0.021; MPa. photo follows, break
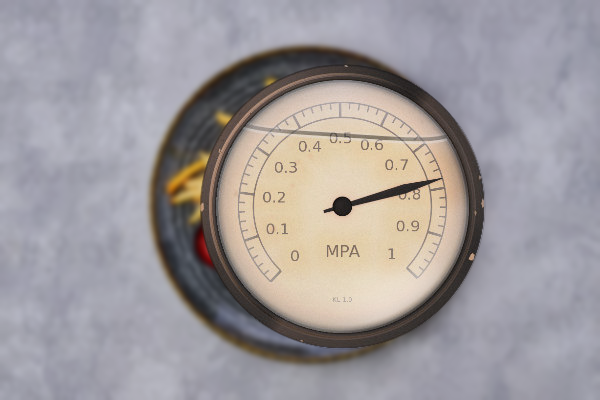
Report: 0.78; MPa
